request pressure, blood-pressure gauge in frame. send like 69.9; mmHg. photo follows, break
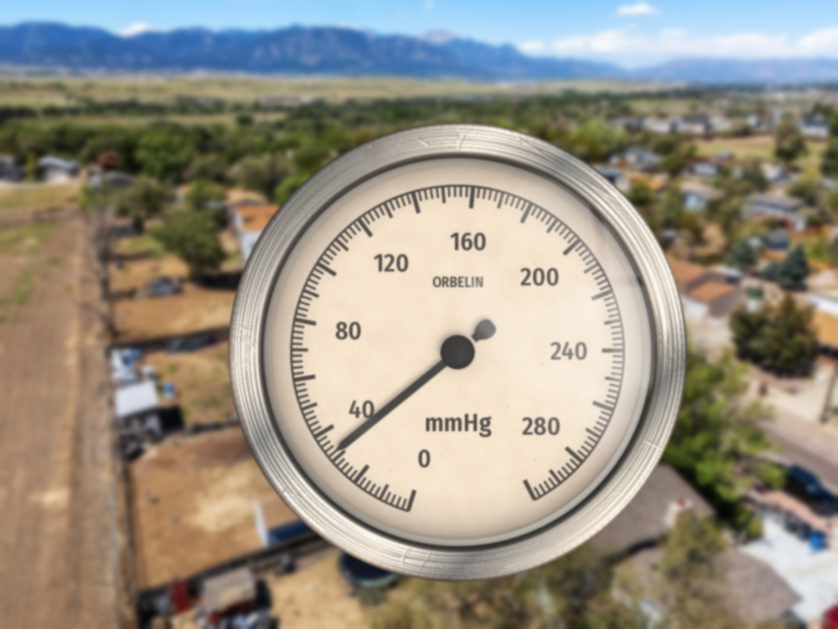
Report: 32; mmHg
